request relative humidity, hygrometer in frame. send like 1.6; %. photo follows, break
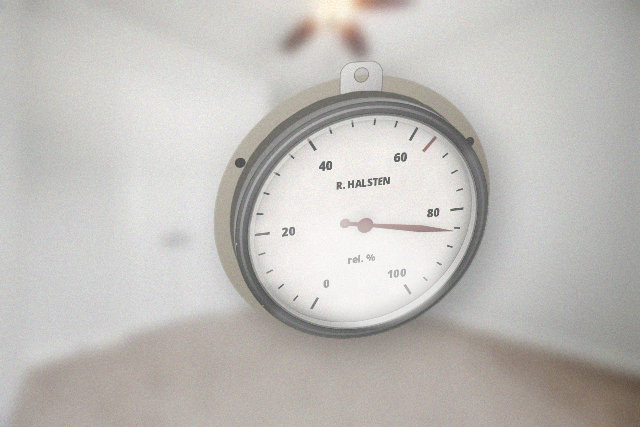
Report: 84; %
